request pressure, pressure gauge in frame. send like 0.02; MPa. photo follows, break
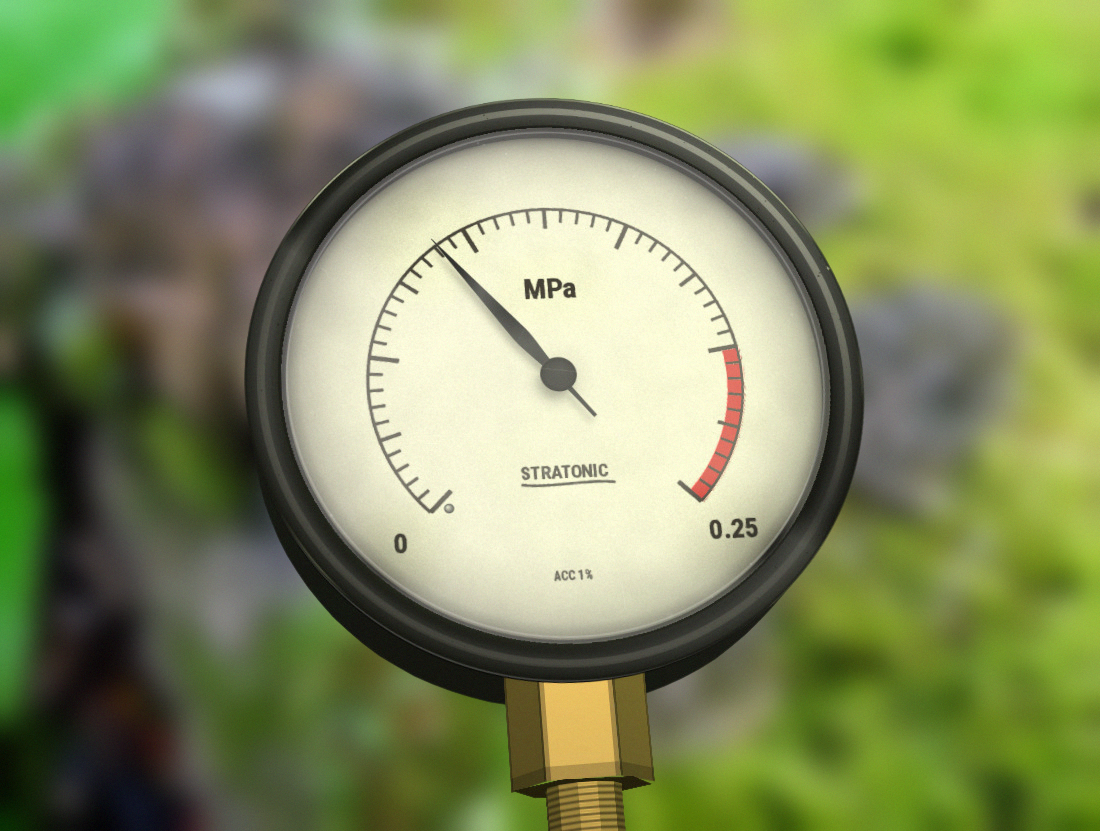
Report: 0.09; MPa
